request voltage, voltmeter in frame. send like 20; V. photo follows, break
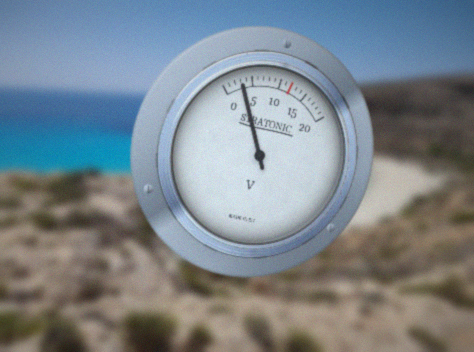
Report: 3; V
